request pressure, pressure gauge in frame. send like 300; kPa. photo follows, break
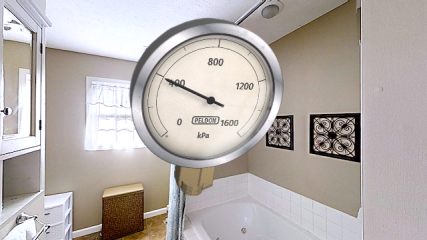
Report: 400; kPa
